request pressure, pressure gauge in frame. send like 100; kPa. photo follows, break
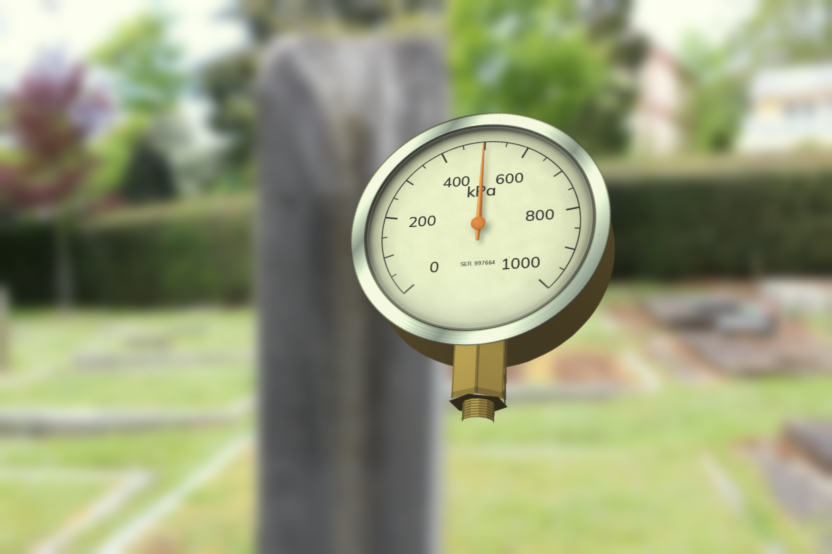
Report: 500; kPa
